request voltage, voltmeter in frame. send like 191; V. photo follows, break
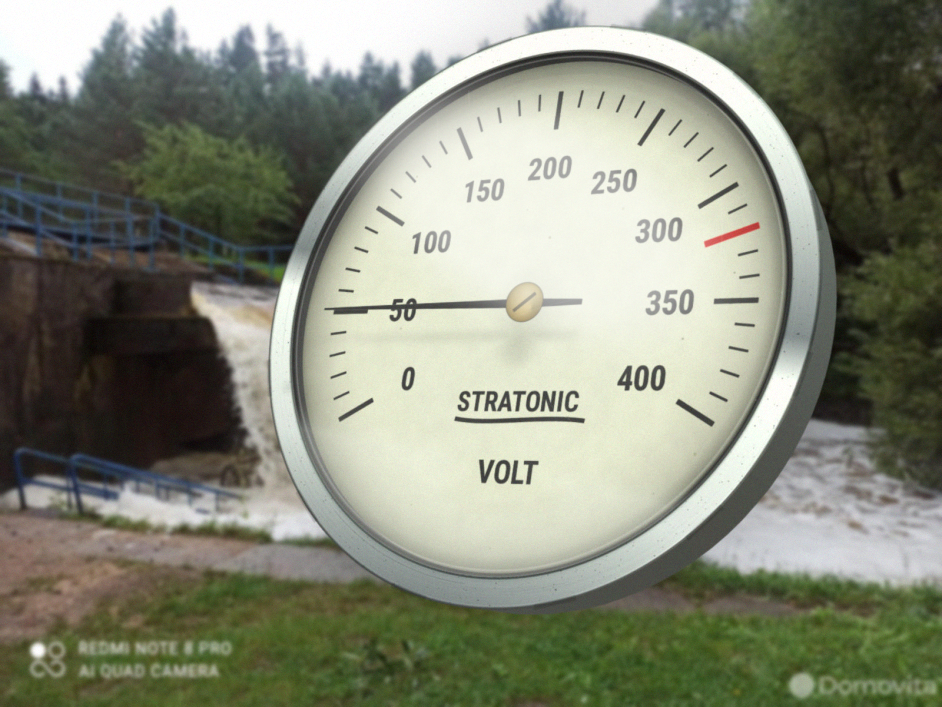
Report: 50; V
